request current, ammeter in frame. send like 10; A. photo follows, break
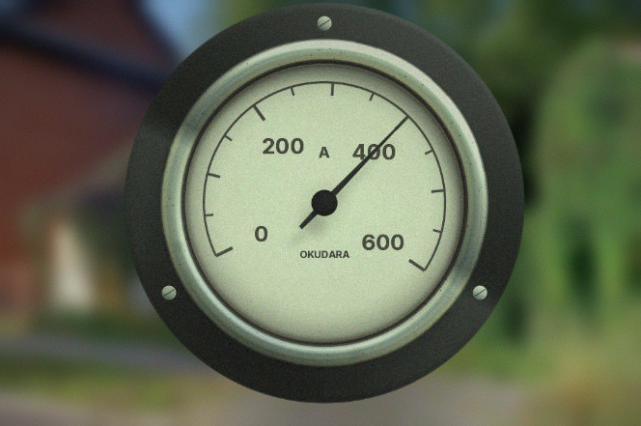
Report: 400; A
